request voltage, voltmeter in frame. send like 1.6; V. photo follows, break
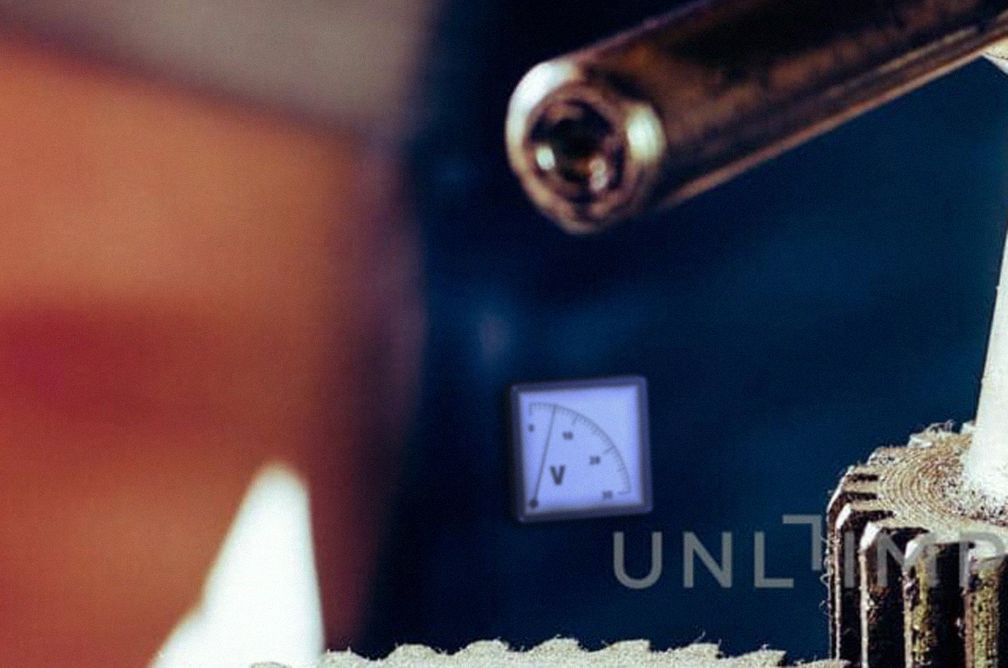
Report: 5; V
